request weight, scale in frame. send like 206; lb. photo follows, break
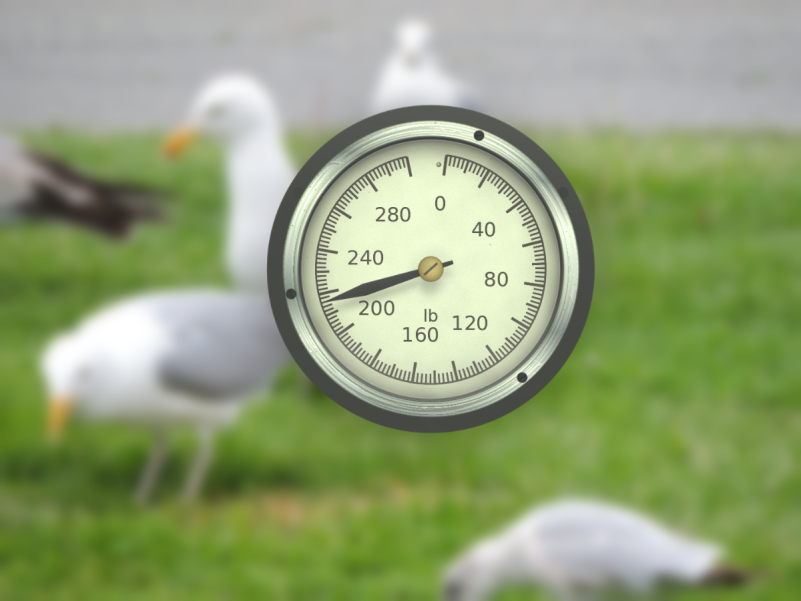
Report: 216; lb
